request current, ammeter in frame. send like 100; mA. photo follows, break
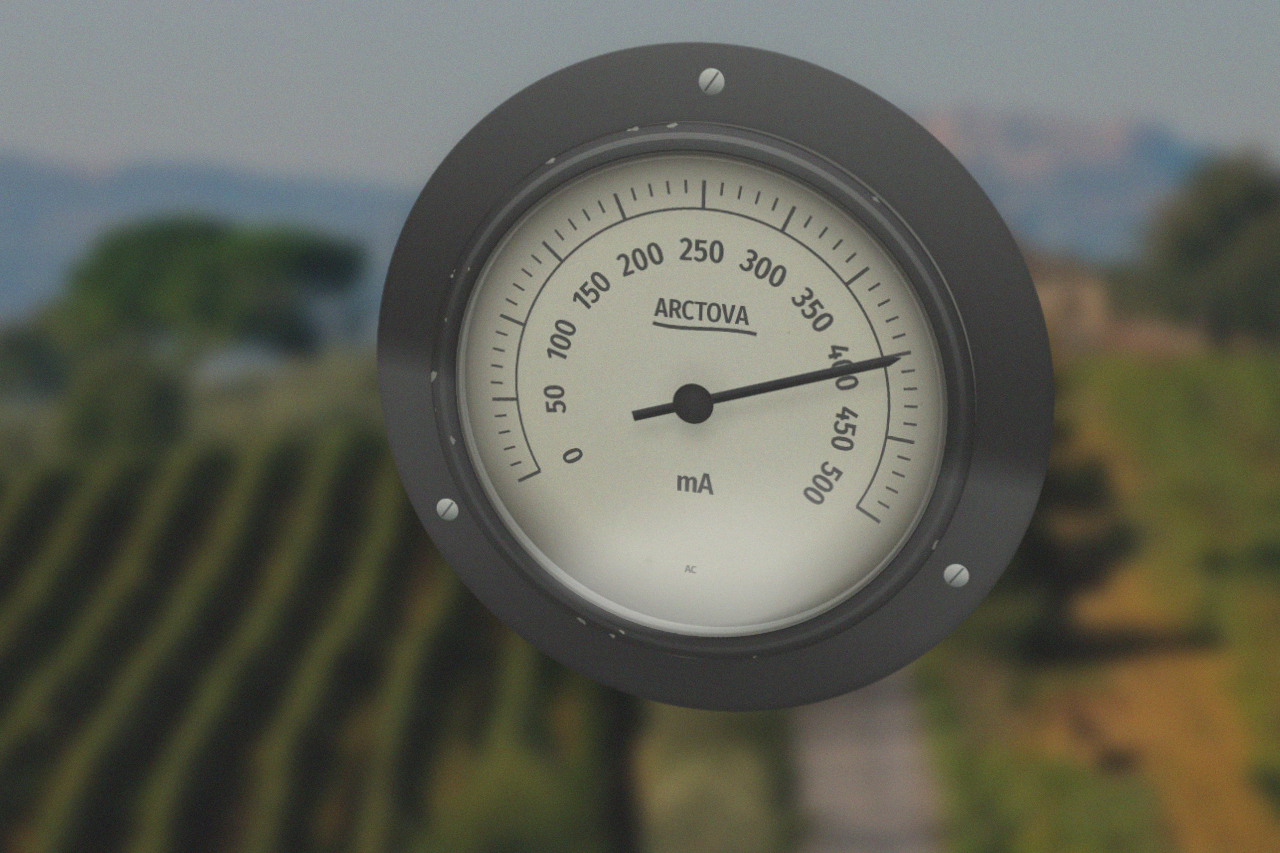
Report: 400; mA
